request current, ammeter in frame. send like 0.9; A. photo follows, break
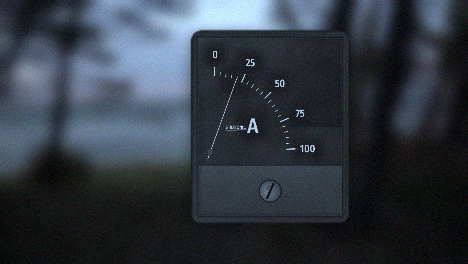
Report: 20; A
